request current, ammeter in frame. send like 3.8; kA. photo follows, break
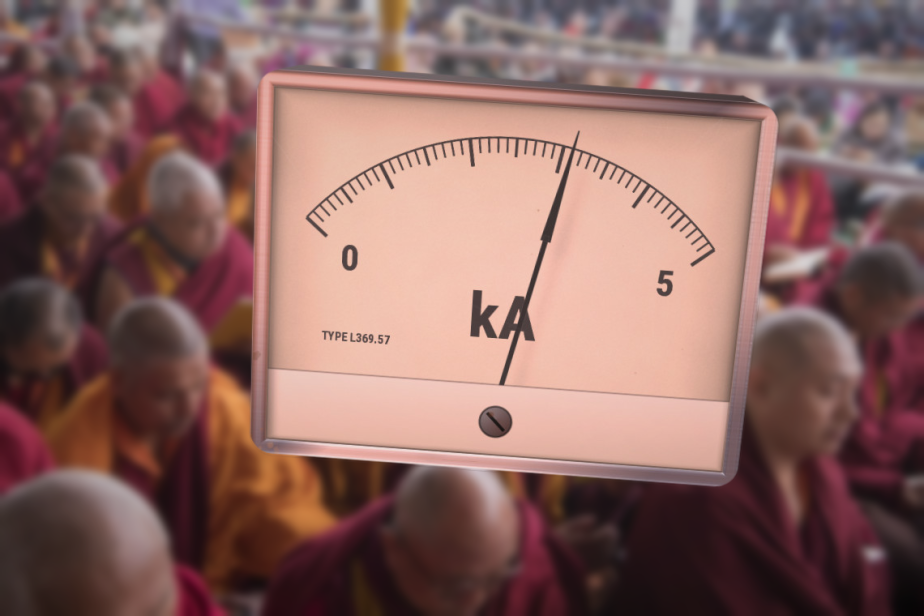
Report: 3.1; kA
